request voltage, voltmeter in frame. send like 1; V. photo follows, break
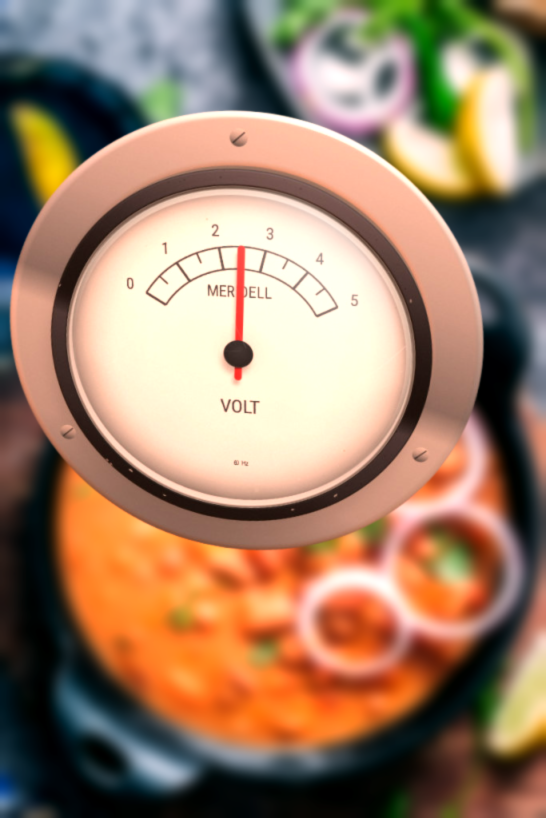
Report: 2.5; V
